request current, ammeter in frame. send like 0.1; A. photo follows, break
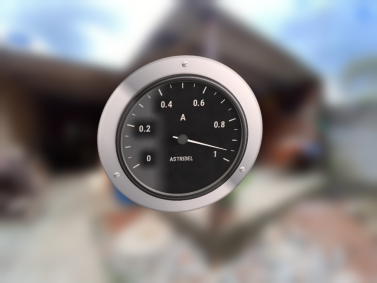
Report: 0.95; A
